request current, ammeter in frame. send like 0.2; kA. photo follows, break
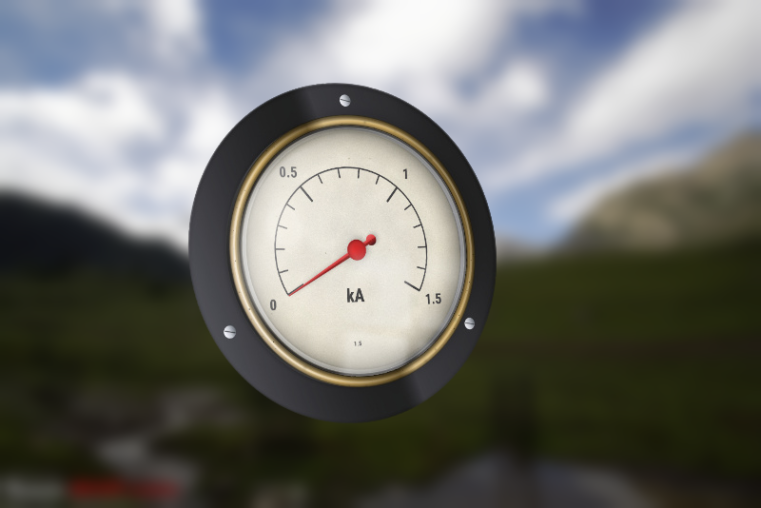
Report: 0; kA
